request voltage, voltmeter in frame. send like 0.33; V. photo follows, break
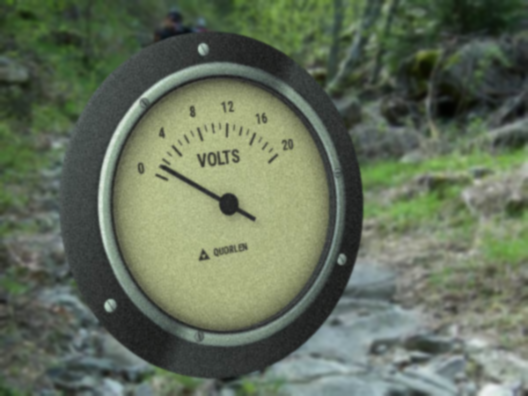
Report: 1; V
